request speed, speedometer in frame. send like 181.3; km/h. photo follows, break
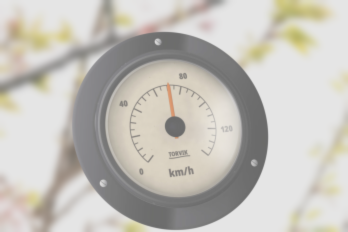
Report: 70; km/h
